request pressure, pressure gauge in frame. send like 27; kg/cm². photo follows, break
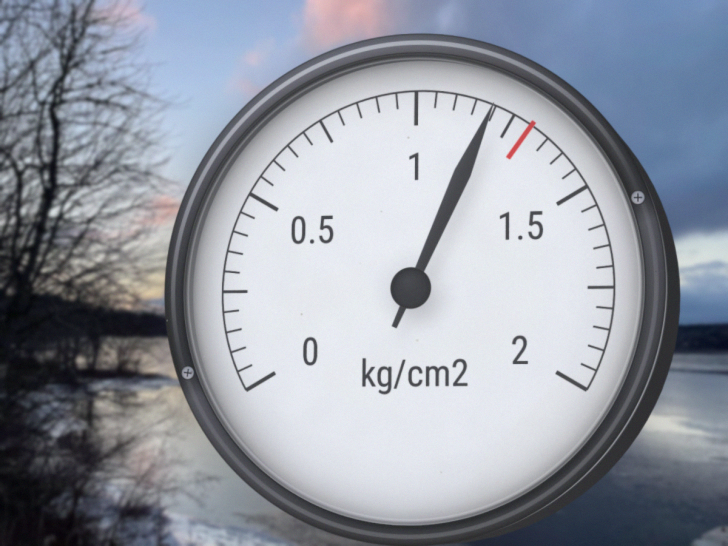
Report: 1.2; kg/cm²
